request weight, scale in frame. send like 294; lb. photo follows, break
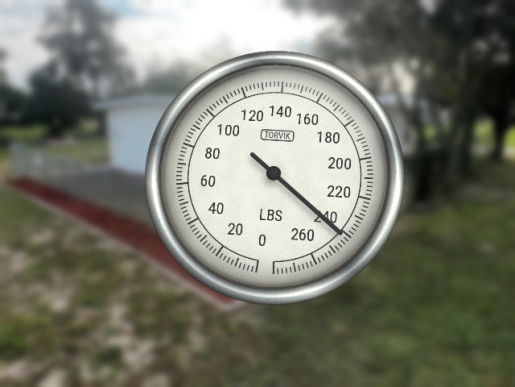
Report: 242; lb
